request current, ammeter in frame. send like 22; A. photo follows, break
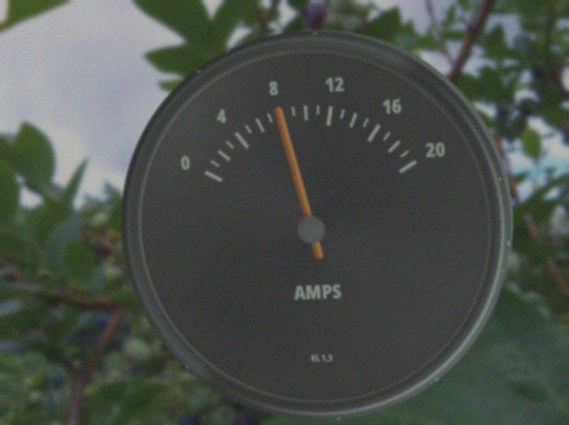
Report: 8; A
